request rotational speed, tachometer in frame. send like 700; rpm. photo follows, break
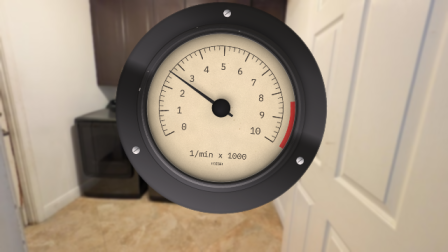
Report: 2600; rpm
